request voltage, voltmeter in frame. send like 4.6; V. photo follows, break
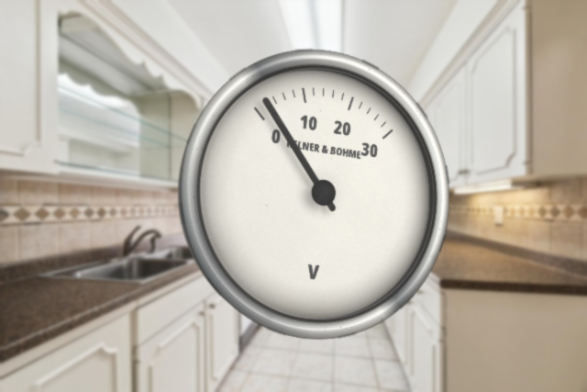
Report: 2; V
